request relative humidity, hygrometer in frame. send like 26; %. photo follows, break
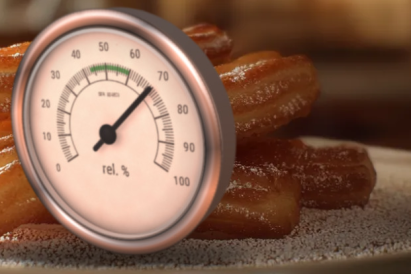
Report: 70; %
